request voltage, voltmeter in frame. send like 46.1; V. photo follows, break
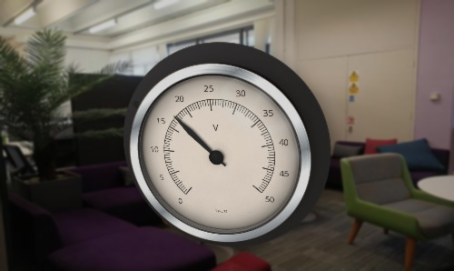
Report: 17.5; V
